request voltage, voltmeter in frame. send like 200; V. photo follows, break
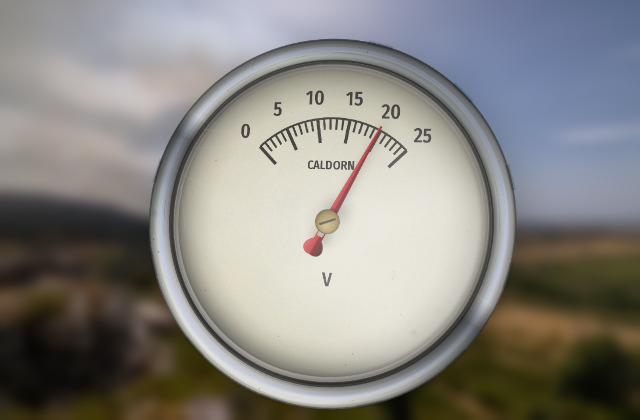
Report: 20; V
